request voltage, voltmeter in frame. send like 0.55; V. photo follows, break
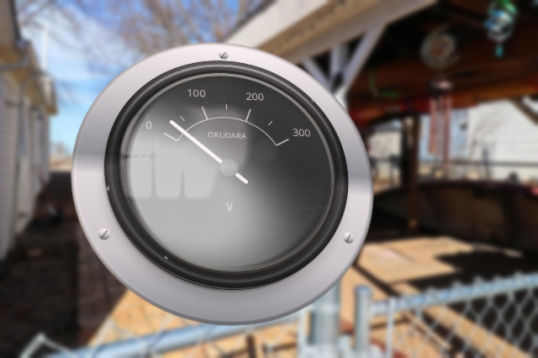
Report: 25; V
